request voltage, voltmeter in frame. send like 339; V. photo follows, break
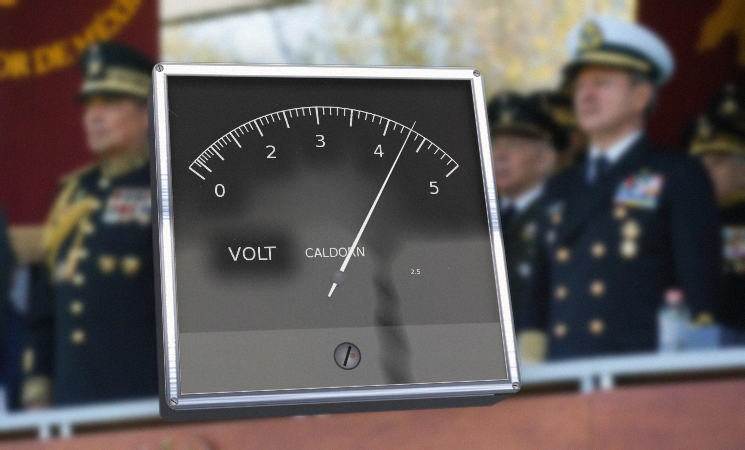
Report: 4.3; V
